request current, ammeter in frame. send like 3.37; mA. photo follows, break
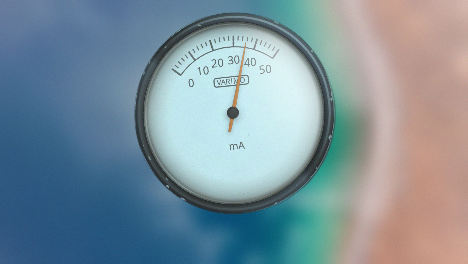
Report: 36; mA
